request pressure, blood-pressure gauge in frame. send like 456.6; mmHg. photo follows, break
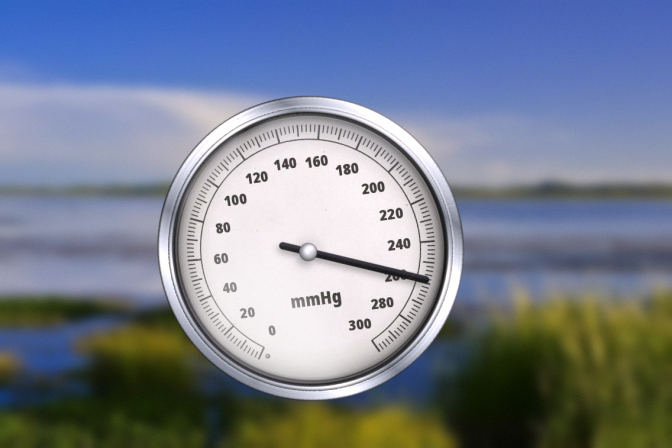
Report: 258; mmHg
